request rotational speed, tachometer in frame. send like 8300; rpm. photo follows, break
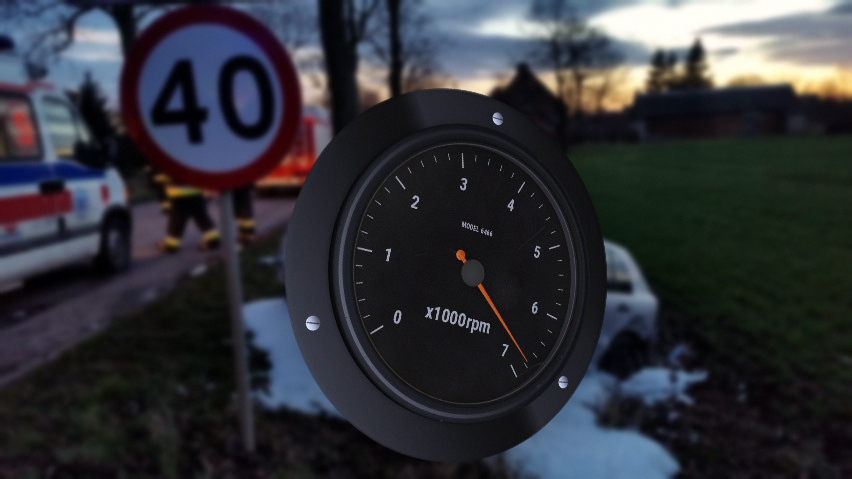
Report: 6800; rpm
